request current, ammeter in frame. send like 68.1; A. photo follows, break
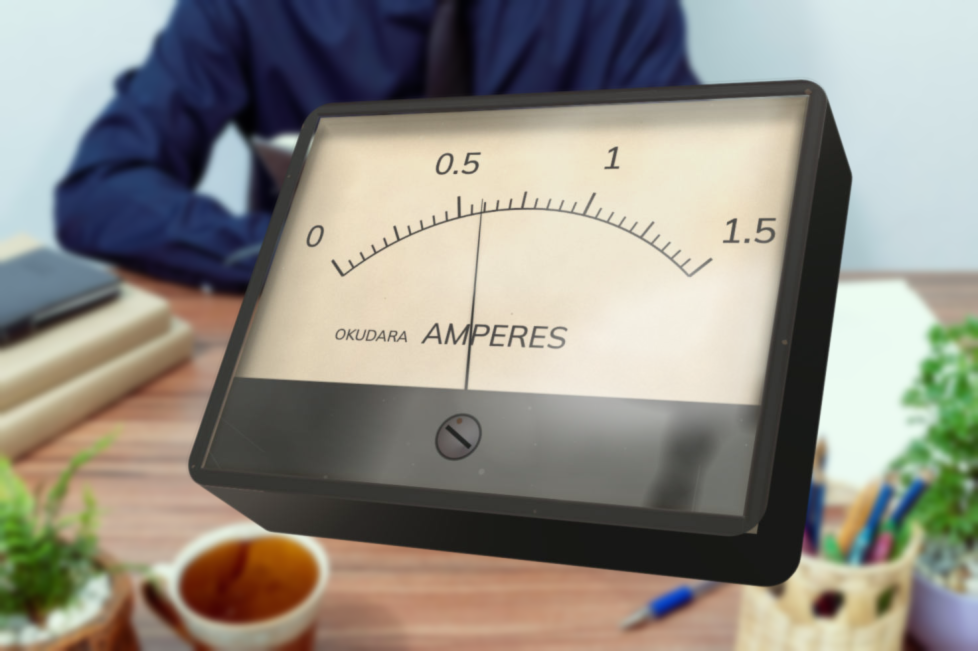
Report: 0.6; A
